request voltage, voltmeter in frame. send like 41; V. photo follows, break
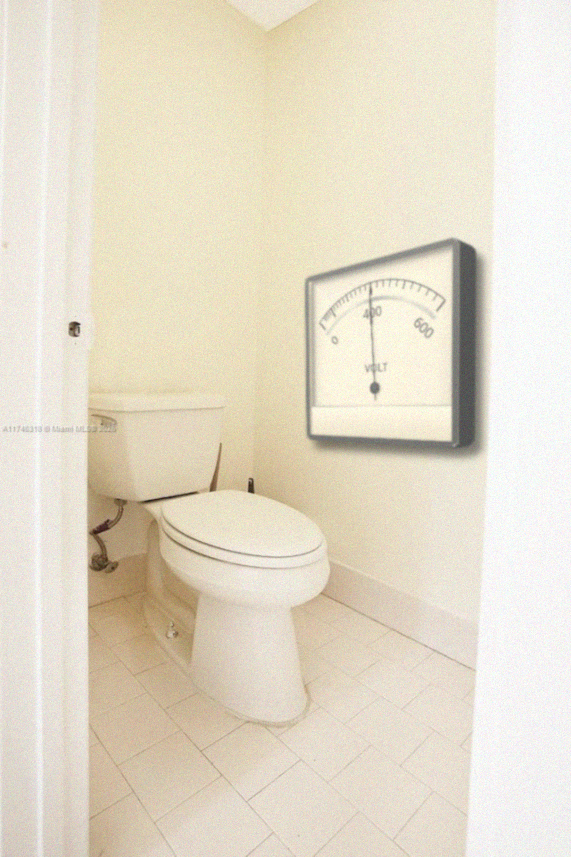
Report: 400; V
